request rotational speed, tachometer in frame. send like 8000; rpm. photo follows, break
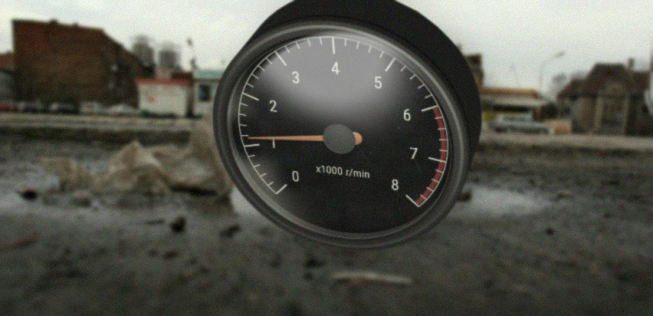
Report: 1200; rpm
